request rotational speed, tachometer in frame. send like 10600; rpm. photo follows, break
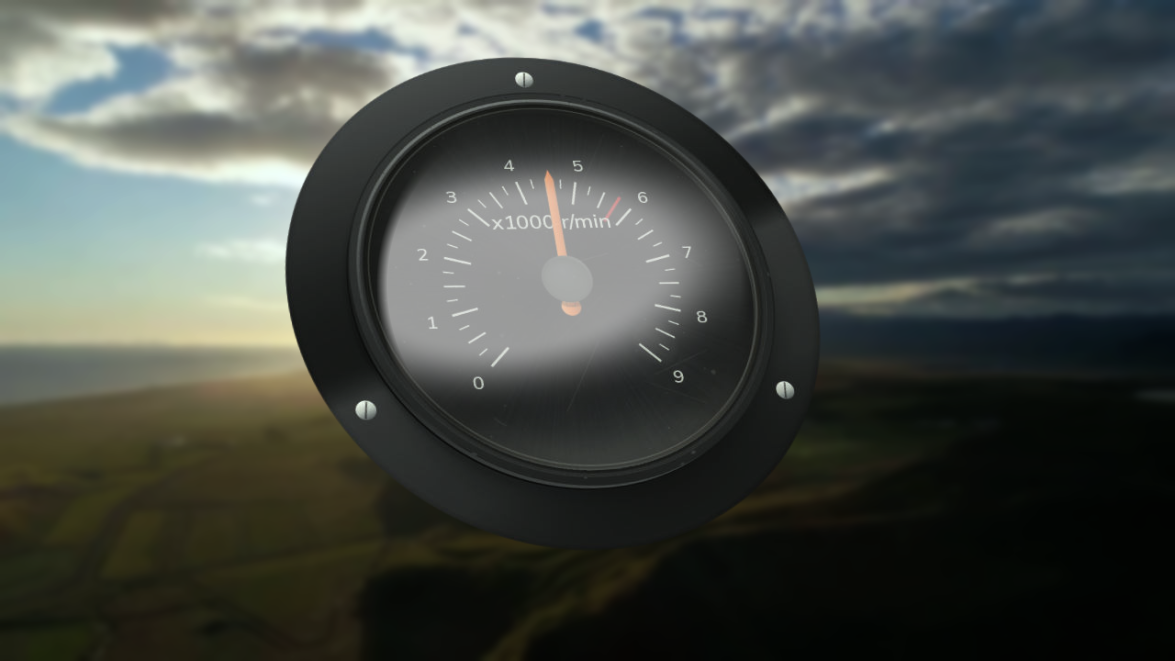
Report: 4500; rpm
